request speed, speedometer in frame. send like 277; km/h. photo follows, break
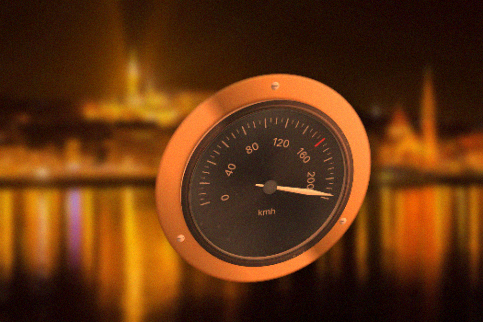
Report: 215; km/h
